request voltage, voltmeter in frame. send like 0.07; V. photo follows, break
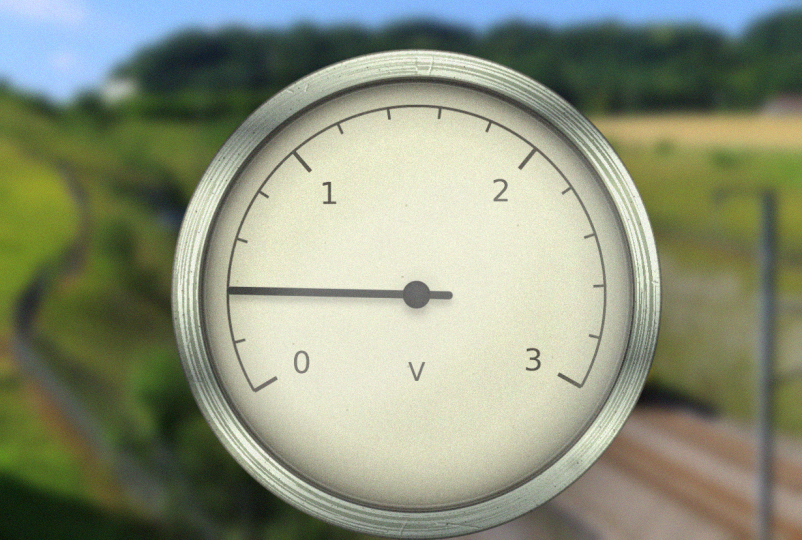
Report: 0.4; V
